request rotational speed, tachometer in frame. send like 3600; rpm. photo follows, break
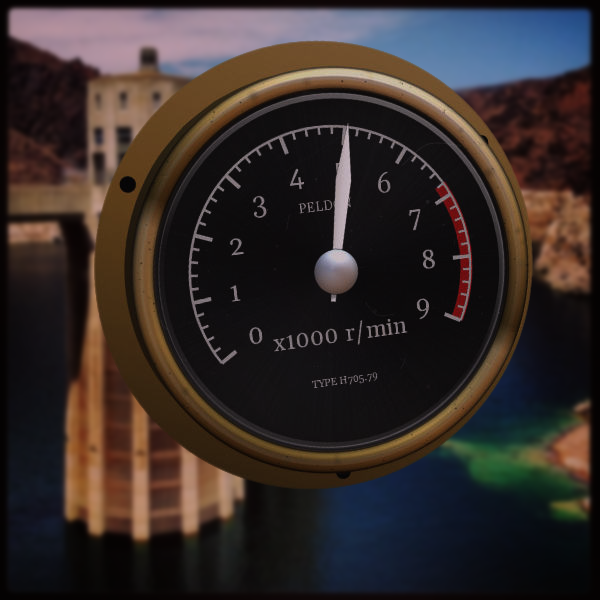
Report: 5000; rpm
